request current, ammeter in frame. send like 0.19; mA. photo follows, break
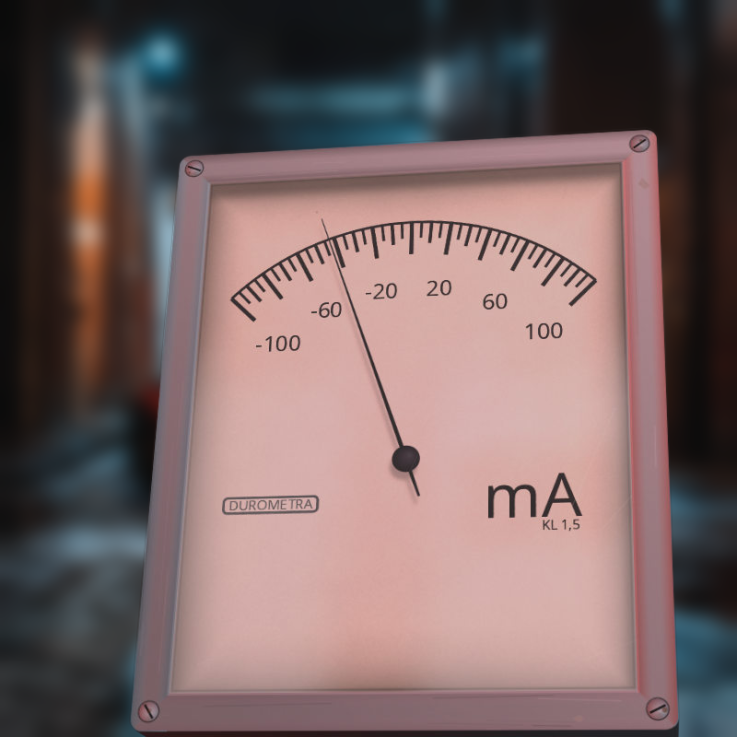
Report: -42.5; mA
